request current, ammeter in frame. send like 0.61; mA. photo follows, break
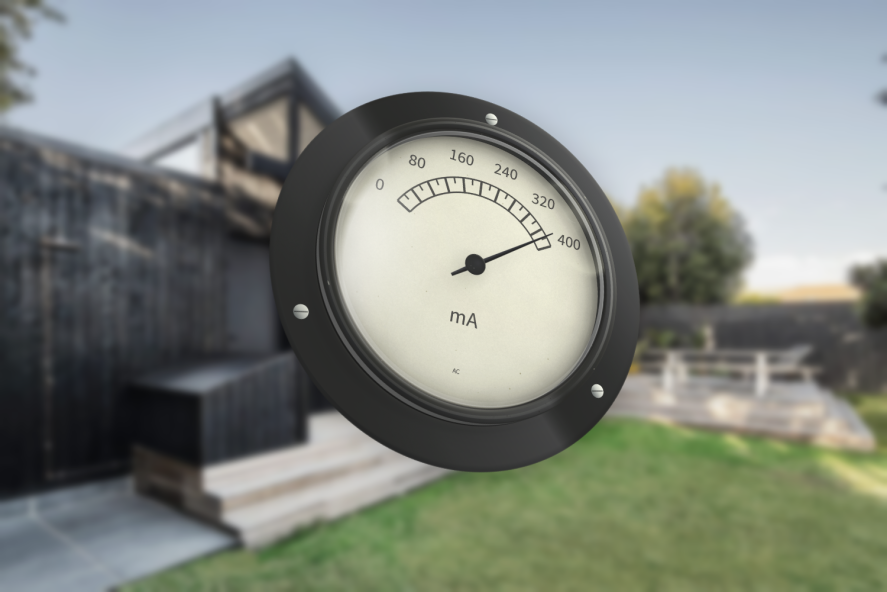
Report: 380; mA
